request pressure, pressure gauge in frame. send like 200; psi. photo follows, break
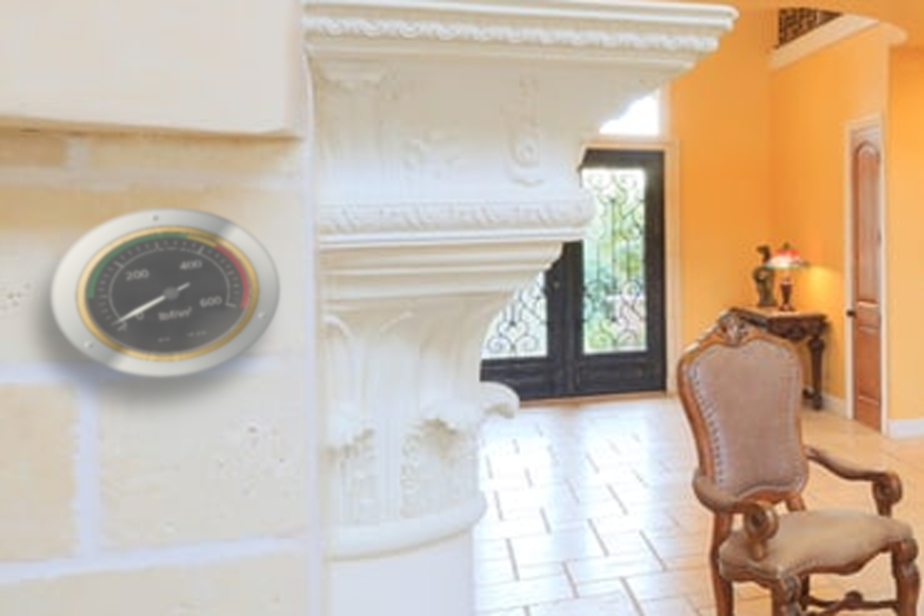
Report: 20; psi
